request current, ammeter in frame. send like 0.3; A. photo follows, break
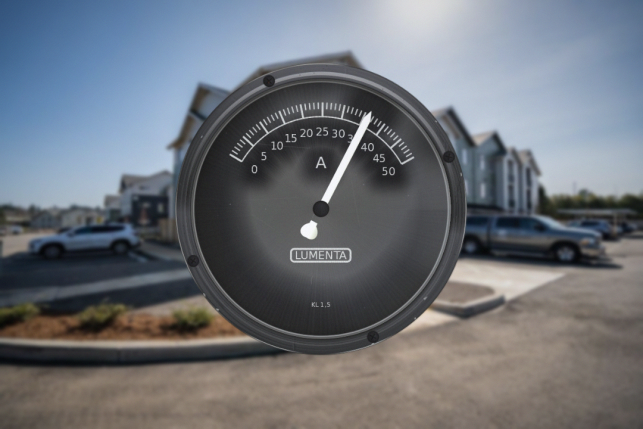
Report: 36; A
